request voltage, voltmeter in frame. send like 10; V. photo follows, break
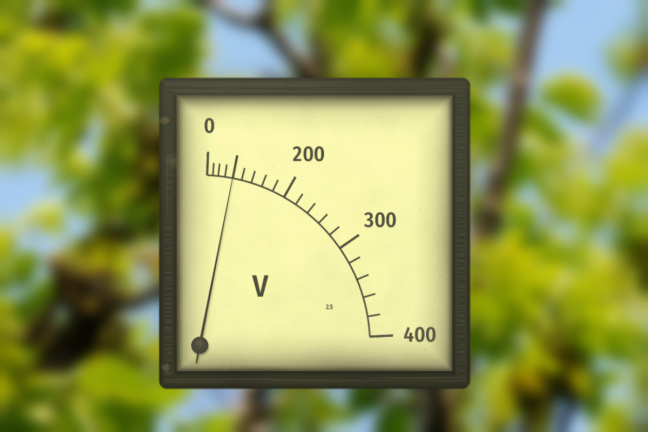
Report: 100; V
